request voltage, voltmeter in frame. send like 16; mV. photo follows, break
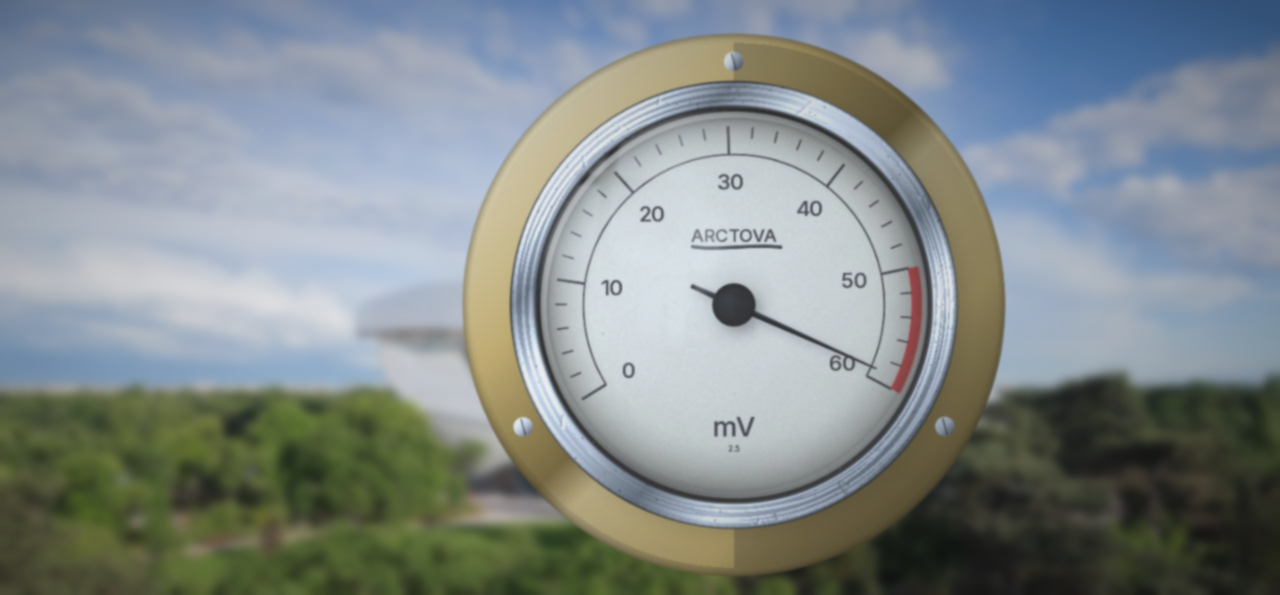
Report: 59; mV
